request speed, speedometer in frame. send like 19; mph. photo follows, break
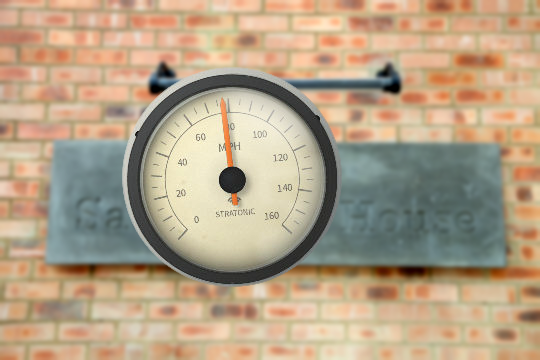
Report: 77.5; mph
